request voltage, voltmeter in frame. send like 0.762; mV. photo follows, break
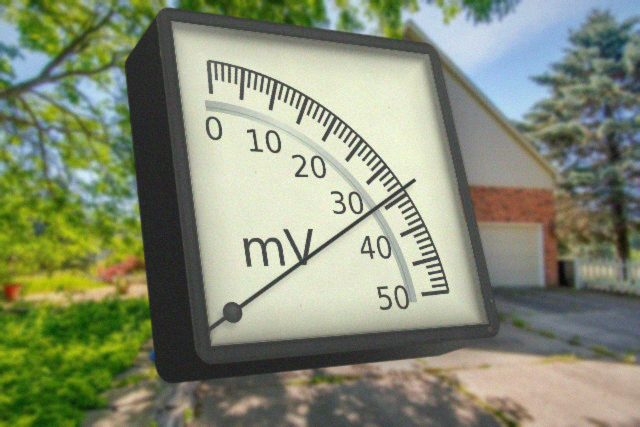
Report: 34; mV
